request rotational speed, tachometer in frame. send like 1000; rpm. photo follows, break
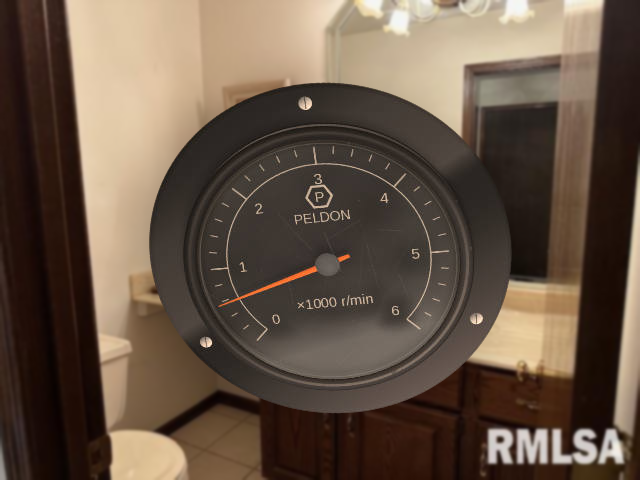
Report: 600; rpm
